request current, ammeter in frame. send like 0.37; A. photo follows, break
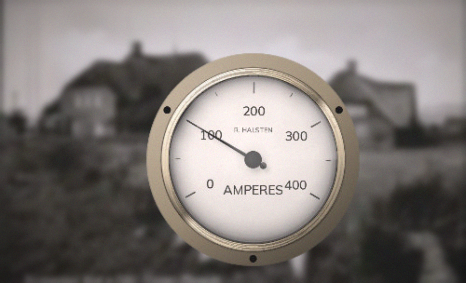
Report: 100; A
